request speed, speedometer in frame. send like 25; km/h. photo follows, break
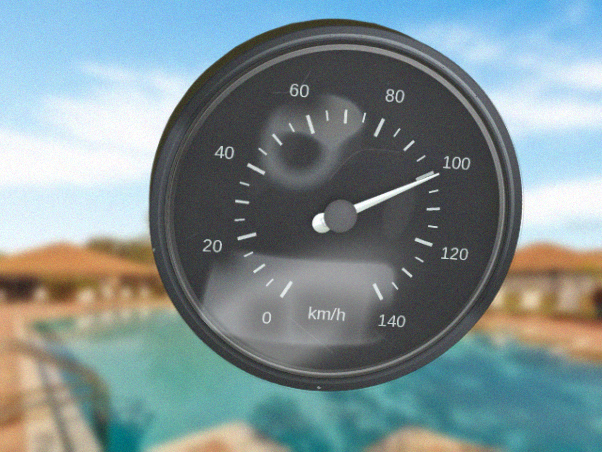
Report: 100; km/h
